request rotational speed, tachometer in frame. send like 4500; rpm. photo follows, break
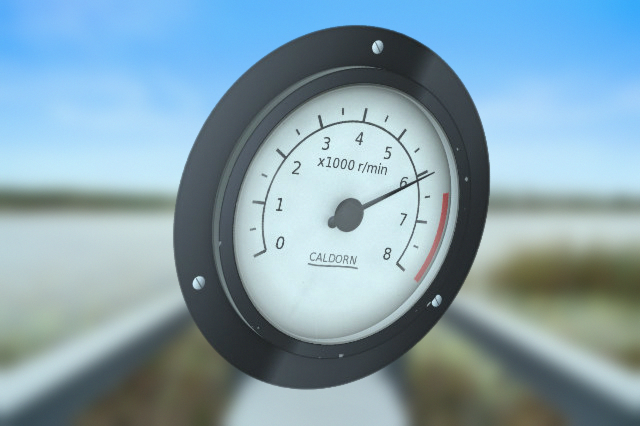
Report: 6000; rpm
